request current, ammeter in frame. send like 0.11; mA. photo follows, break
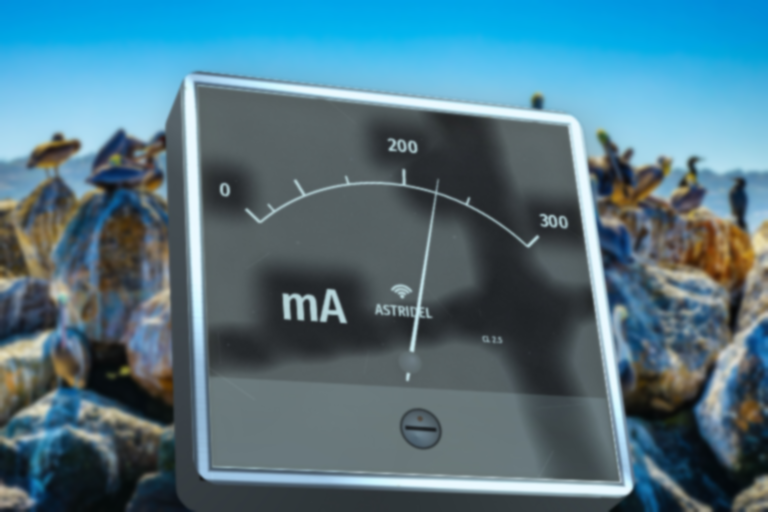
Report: 225; mA
